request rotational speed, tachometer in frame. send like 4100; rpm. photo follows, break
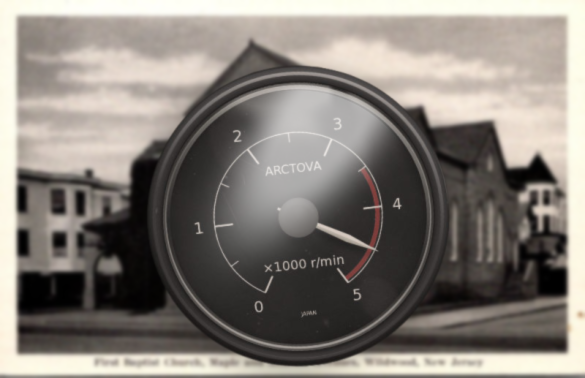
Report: 4500; rpm
